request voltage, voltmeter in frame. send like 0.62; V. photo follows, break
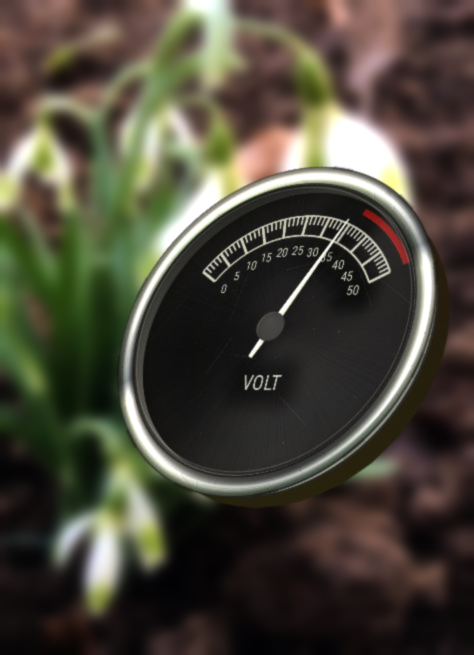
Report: 35; V
